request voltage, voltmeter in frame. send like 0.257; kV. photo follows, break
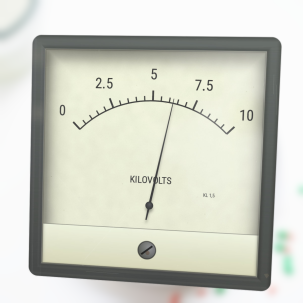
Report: 6.25; kV
